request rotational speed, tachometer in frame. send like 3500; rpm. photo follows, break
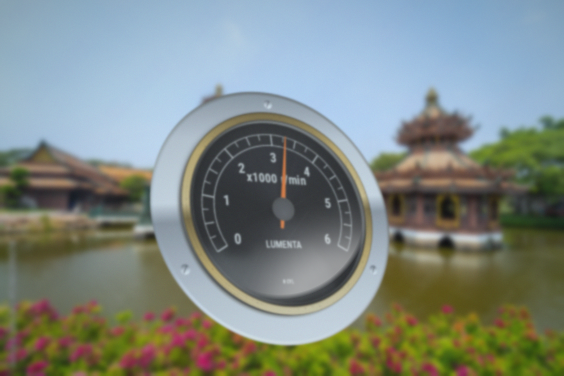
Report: 3250; rpm
